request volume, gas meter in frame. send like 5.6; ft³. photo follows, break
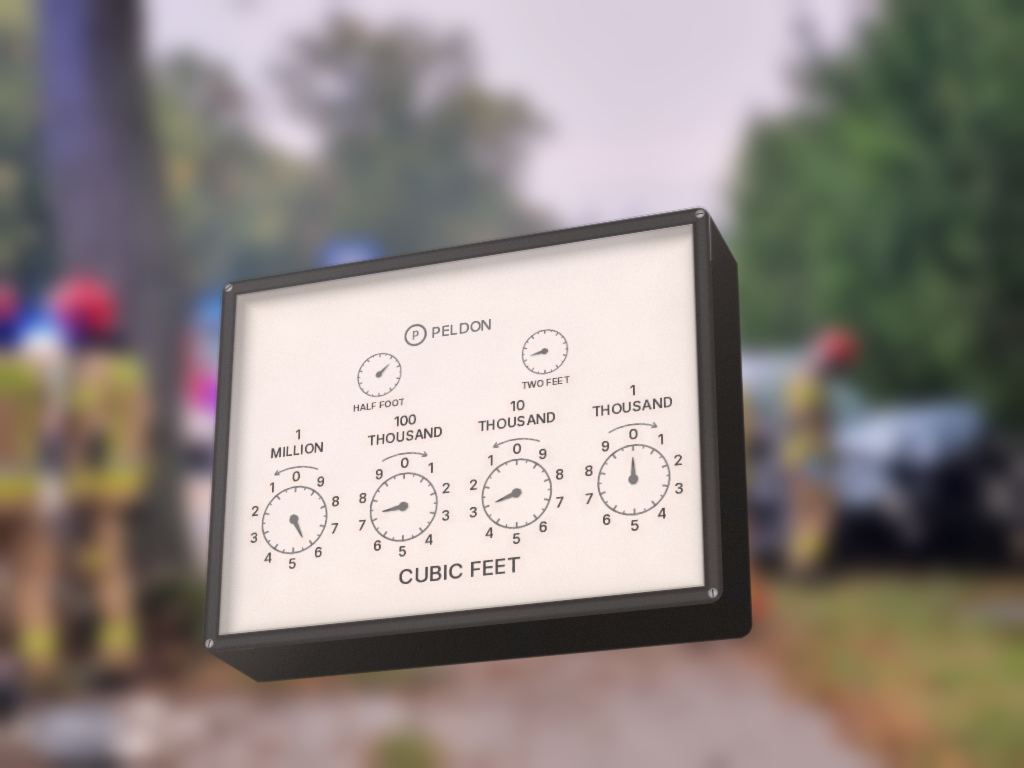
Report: 573000; ft³
